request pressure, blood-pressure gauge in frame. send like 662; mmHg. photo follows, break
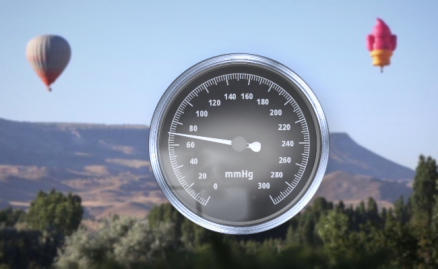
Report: 70; mmHg
